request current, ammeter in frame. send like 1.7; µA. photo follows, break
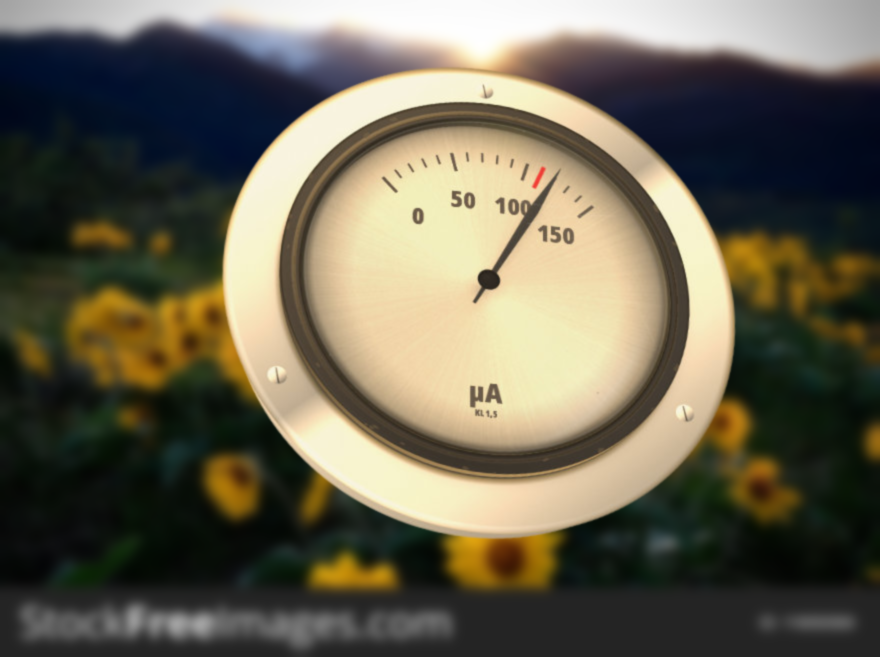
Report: 120; µA
